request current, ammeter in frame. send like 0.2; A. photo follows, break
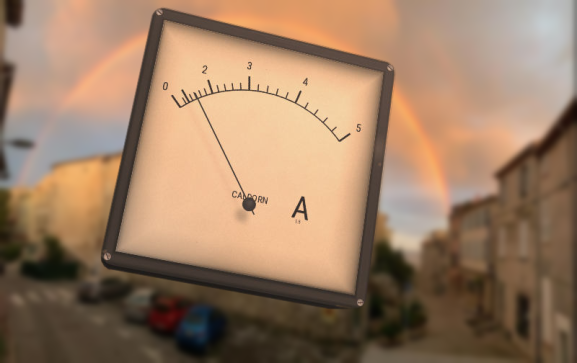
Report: 1.4; A
